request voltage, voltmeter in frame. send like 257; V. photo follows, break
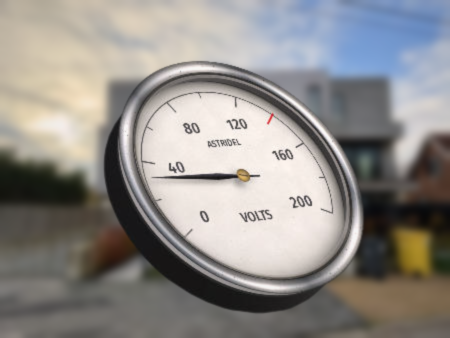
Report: 30; V
